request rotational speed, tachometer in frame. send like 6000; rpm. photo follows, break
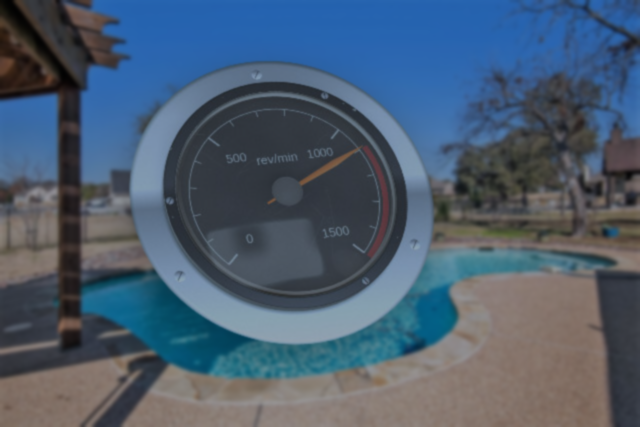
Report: 1100; rpm
